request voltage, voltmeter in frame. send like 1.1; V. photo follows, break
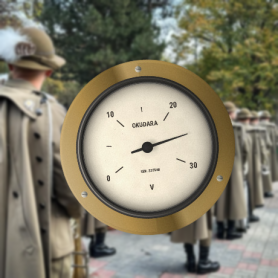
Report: 25; V
